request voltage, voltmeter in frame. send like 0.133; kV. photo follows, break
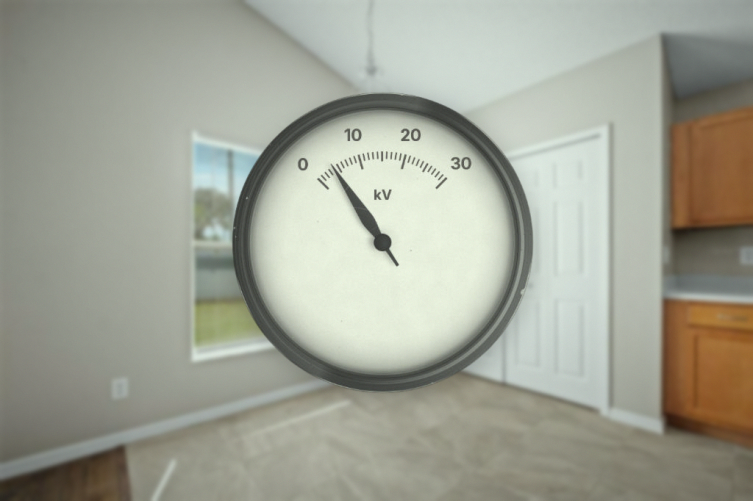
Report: 4; kV
